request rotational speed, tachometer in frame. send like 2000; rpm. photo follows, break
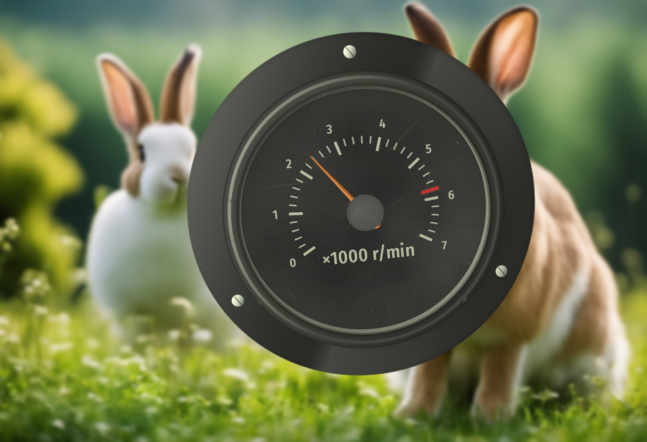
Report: 2400; rpm
